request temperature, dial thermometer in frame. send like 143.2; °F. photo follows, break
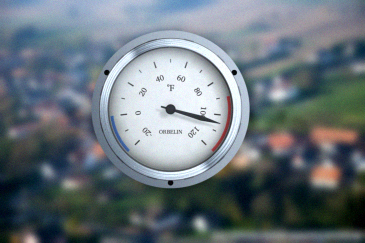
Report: 105; °F
